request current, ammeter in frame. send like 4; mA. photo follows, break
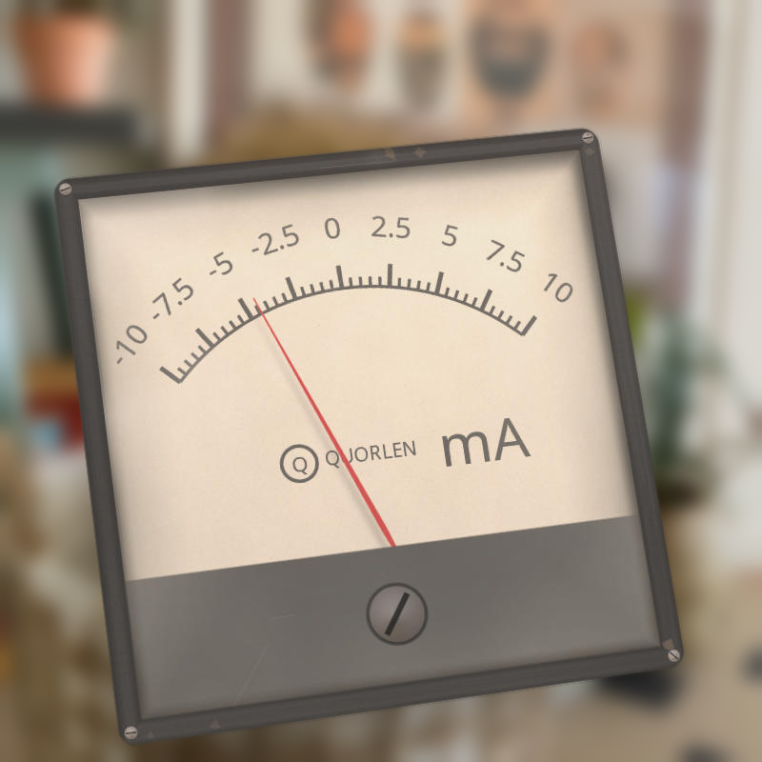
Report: -4.5; mA
